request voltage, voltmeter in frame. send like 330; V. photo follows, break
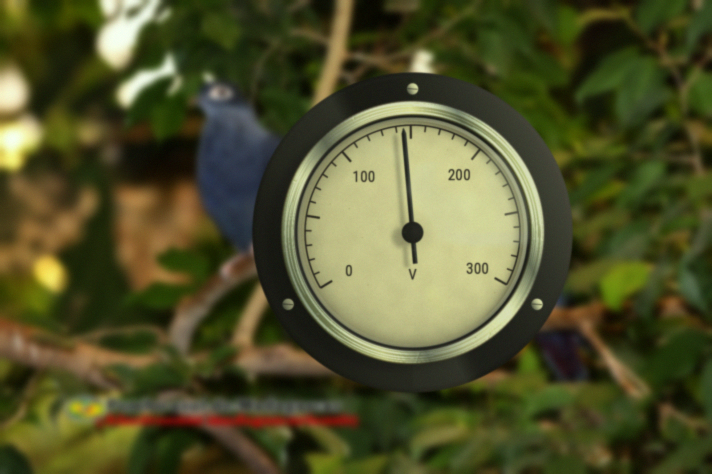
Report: 145; V
